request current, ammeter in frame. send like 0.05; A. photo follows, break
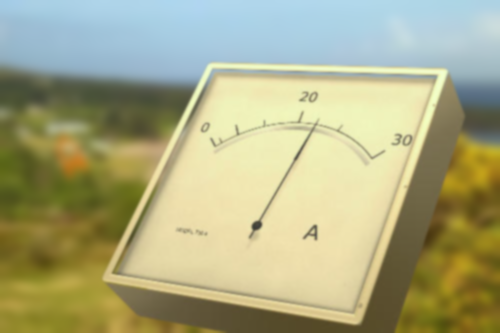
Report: 22.5; A
